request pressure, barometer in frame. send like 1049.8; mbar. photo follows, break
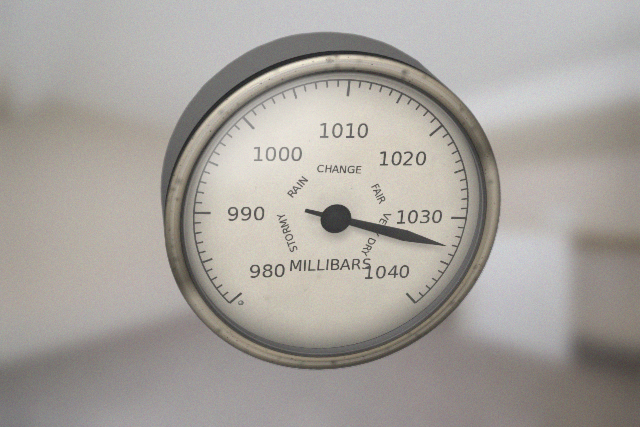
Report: 1033; mbar
